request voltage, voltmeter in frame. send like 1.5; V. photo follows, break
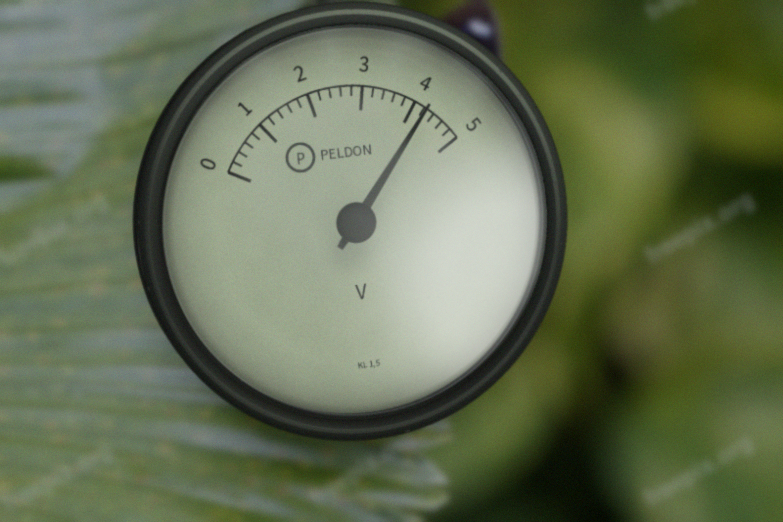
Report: 4.2; V
